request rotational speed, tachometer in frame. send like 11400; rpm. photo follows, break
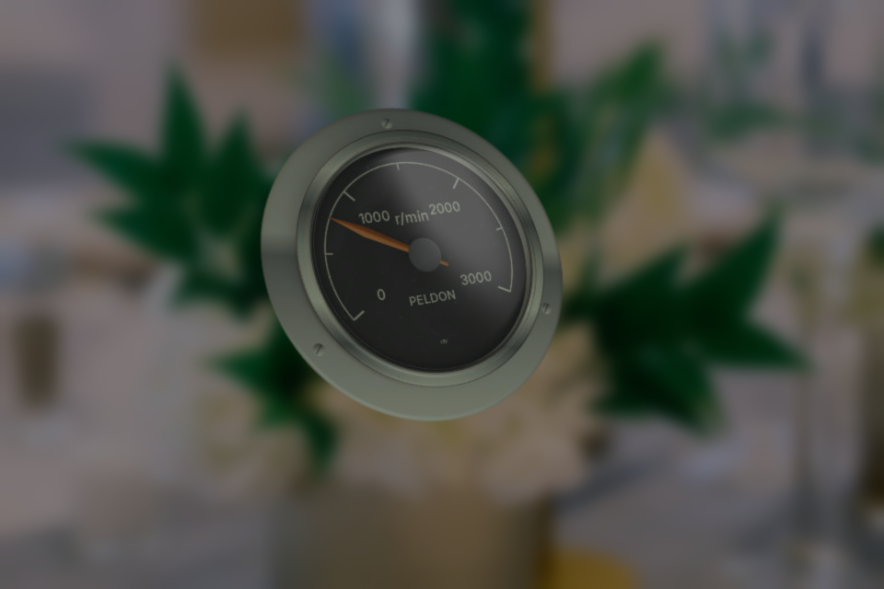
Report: 750; rpm
